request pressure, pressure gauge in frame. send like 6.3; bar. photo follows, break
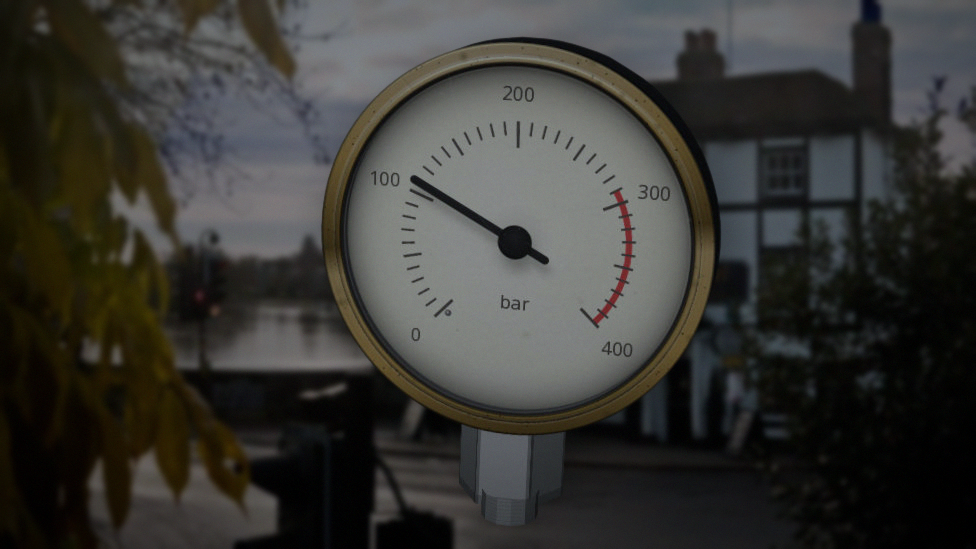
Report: 110; bar
